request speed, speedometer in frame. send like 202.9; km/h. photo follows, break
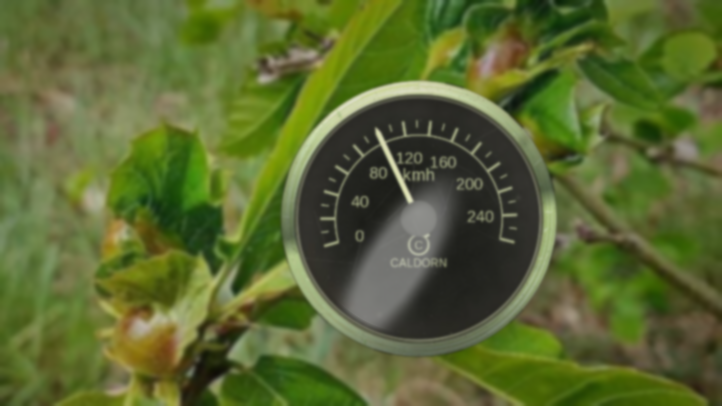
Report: 100; km/h
